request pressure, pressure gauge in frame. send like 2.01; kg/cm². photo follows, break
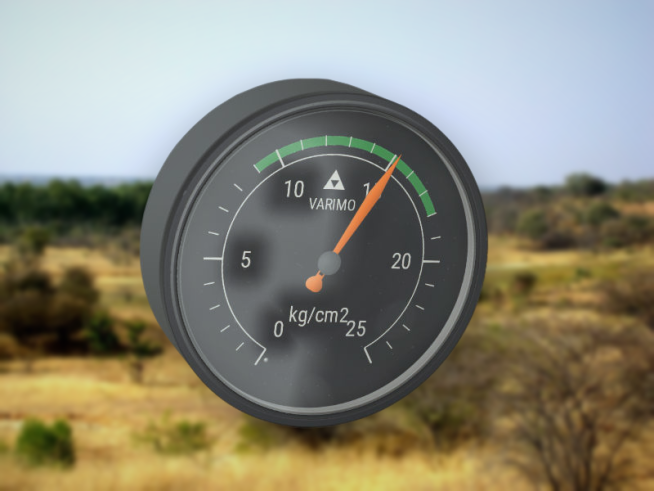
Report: 15; kg/cm²
